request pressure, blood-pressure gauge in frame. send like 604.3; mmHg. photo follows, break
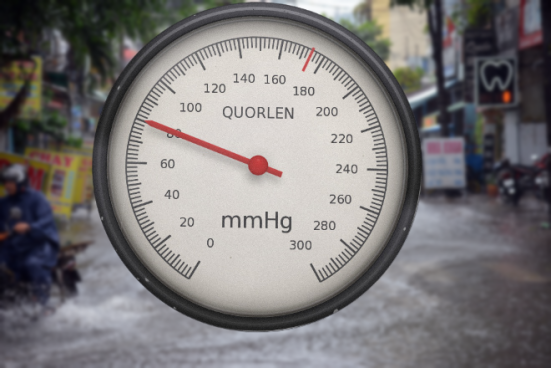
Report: 80; mmHg
